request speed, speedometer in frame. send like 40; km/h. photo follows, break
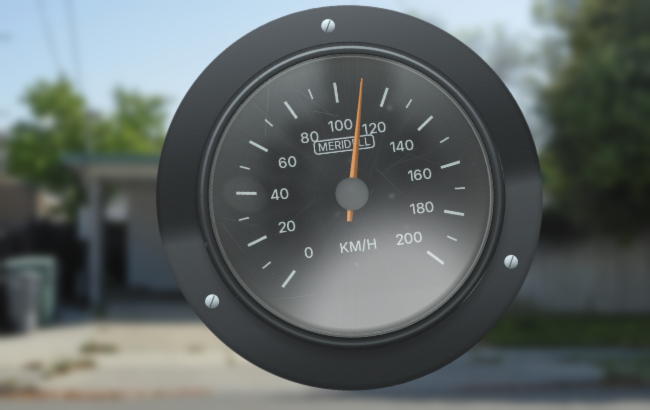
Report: 110; km/h
